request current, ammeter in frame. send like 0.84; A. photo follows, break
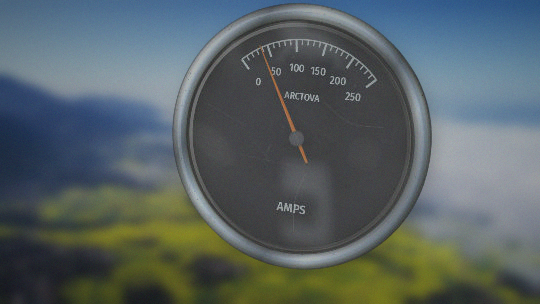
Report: 40; A
